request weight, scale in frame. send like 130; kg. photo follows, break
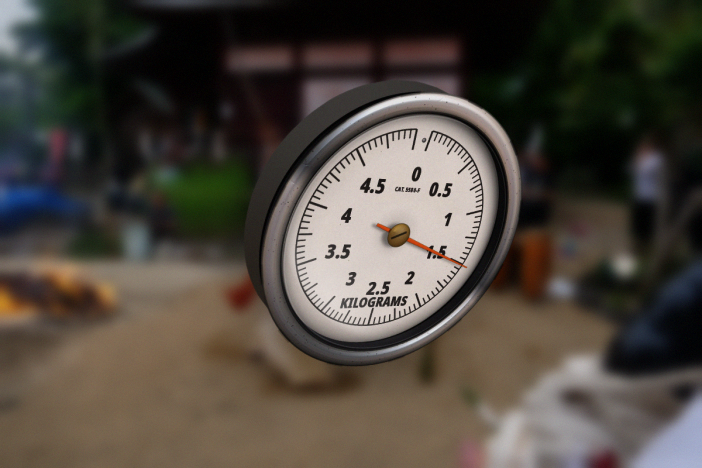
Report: 1.5; kg
